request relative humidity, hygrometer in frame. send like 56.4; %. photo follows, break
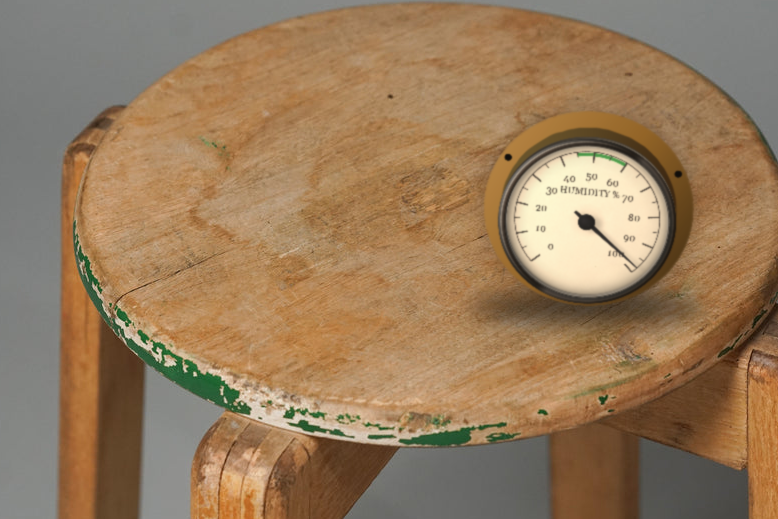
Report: 97.5; %
